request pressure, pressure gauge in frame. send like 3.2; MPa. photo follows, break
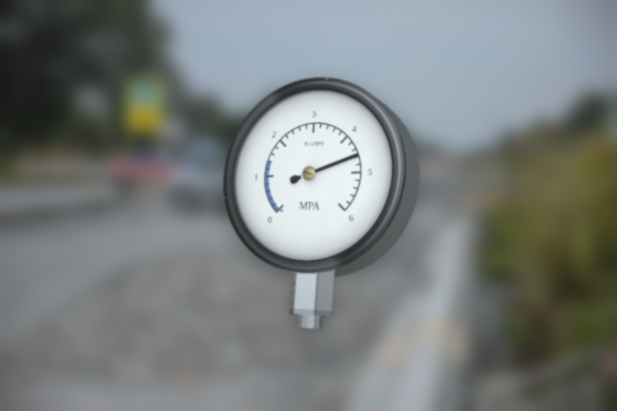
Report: 4.6; MPa
